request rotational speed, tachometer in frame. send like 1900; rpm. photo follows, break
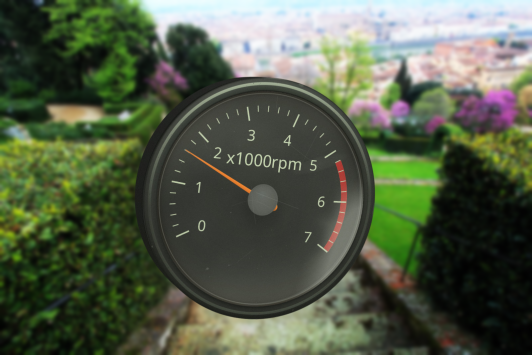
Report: 1600; rpm
